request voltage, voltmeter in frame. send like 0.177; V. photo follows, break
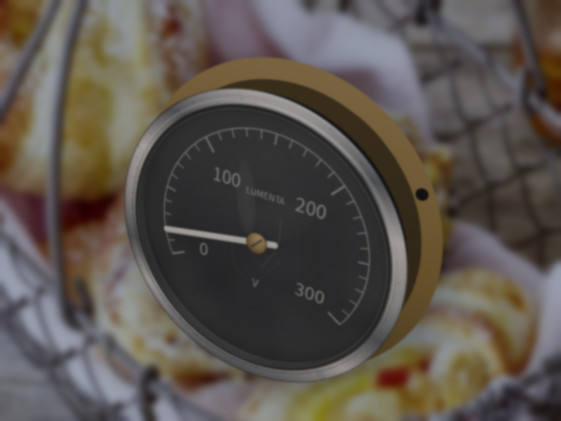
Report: 20; V
